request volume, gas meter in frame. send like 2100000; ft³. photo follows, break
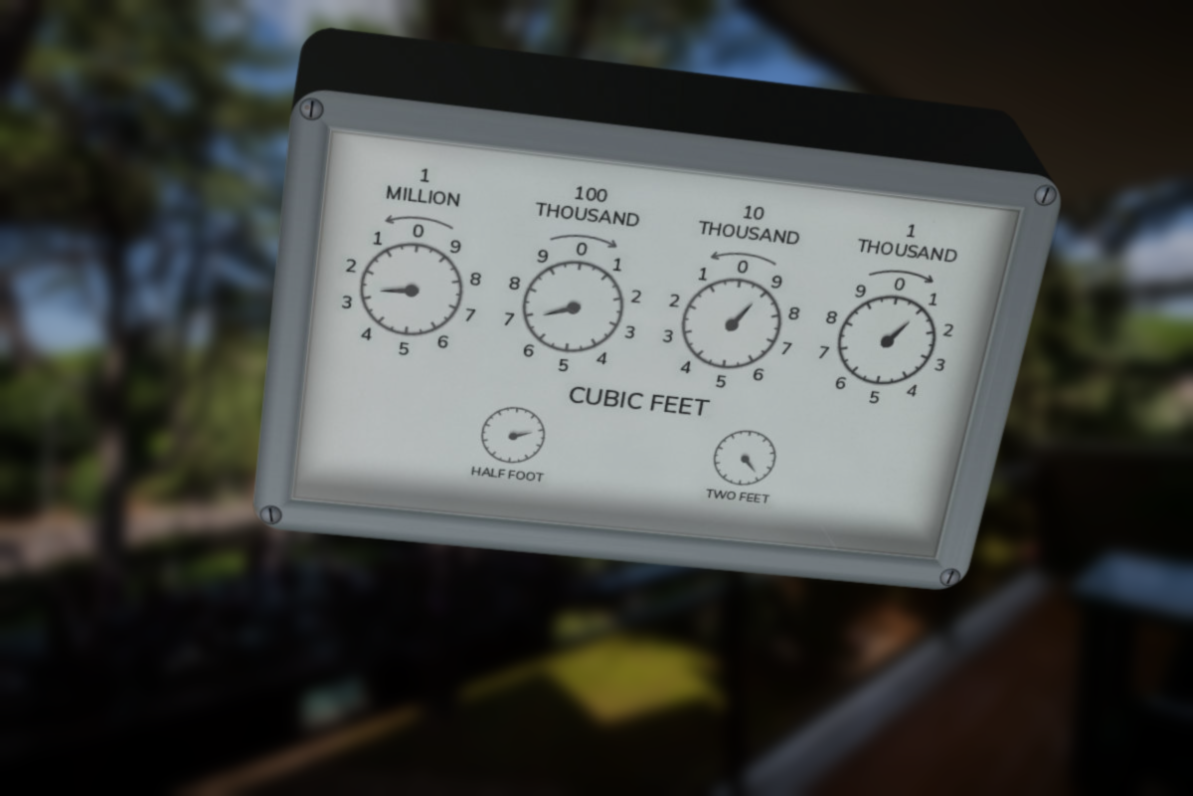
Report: 269100; ft³
